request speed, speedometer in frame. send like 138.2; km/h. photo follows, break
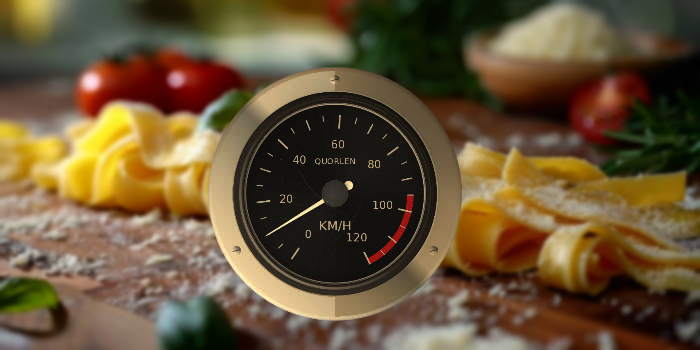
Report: 10; km/h
